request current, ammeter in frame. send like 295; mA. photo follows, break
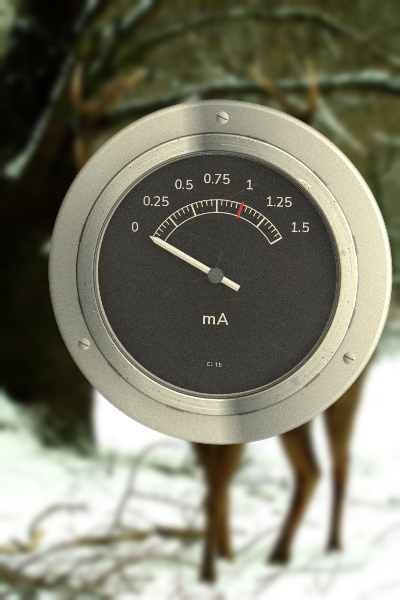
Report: 0; mA
